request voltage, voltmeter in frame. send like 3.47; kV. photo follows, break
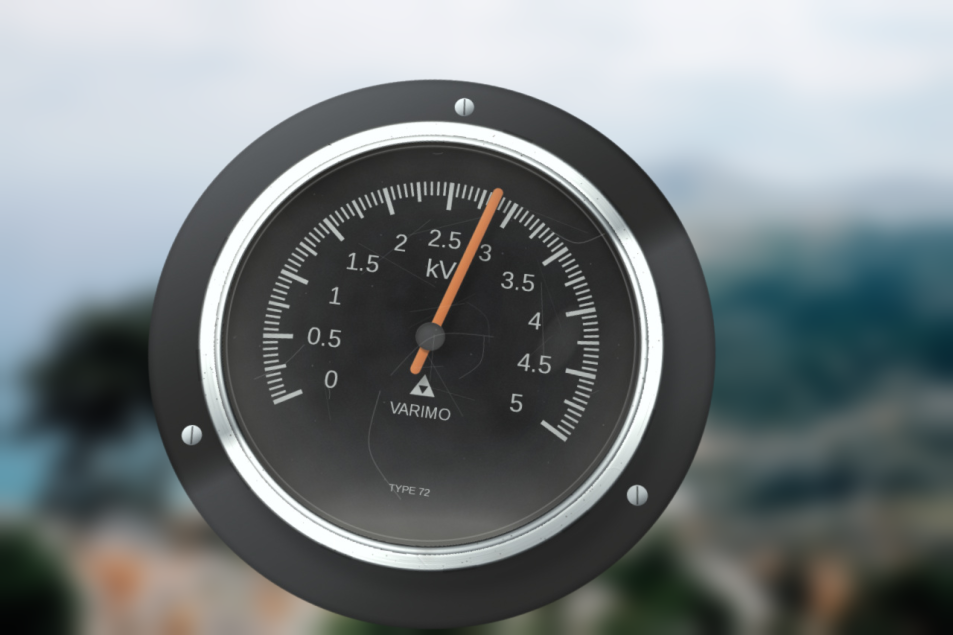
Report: 2.85; kV
